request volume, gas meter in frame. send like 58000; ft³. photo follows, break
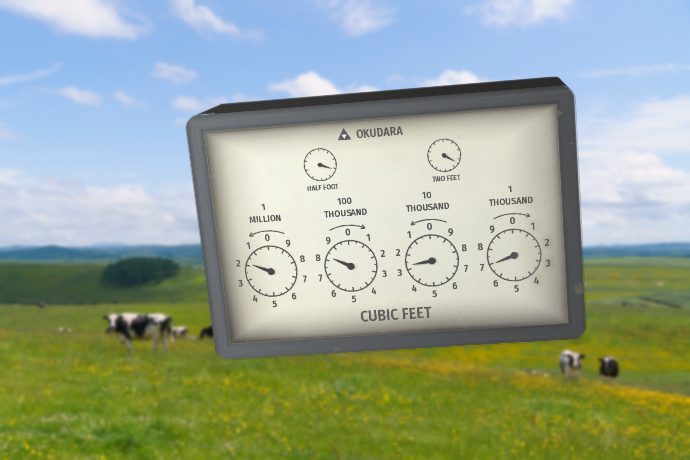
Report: 182700; ft³
